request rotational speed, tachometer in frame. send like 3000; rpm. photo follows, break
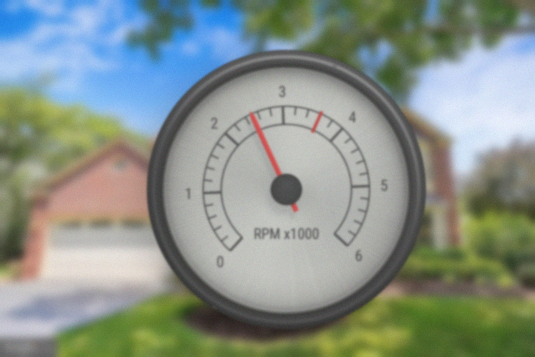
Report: 2500; rpm
